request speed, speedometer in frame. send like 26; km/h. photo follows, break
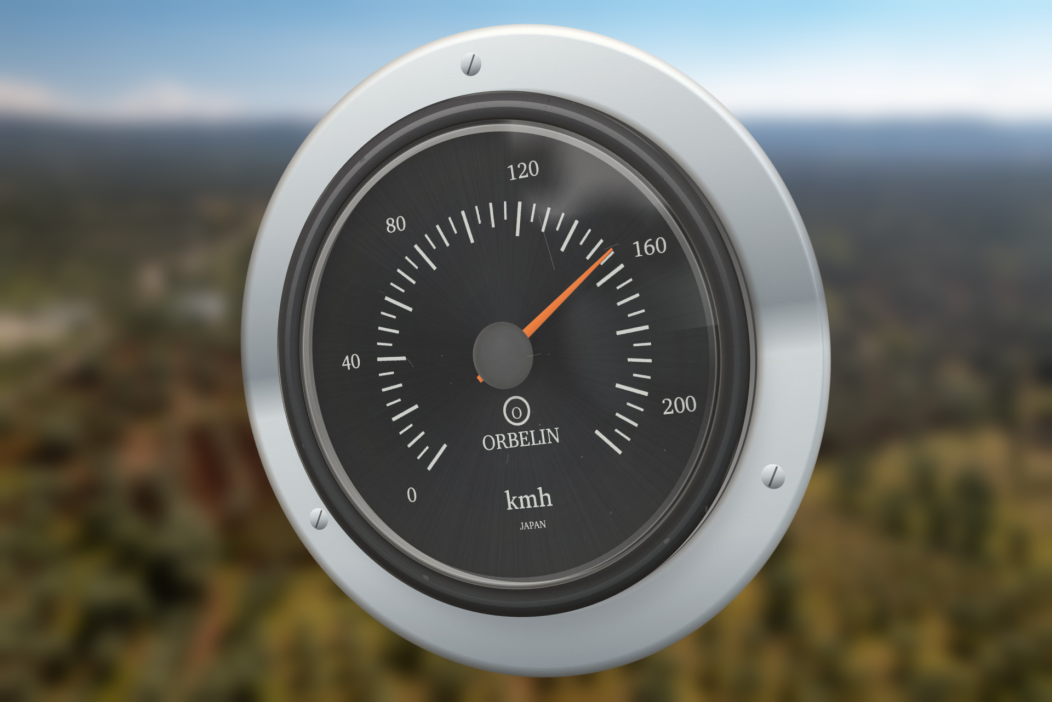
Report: 155; km/h
